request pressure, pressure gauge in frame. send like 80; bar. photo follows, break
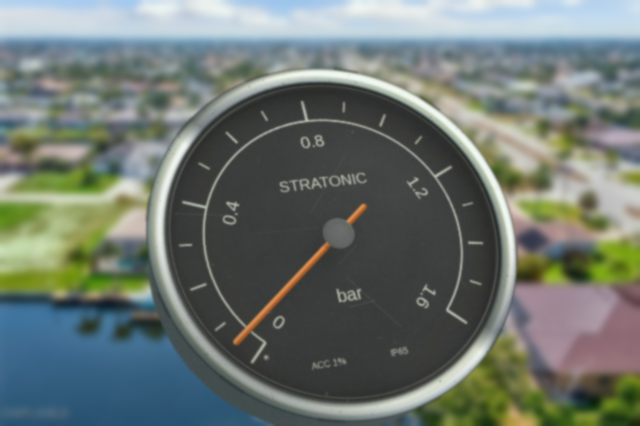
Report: 0.05; bar
